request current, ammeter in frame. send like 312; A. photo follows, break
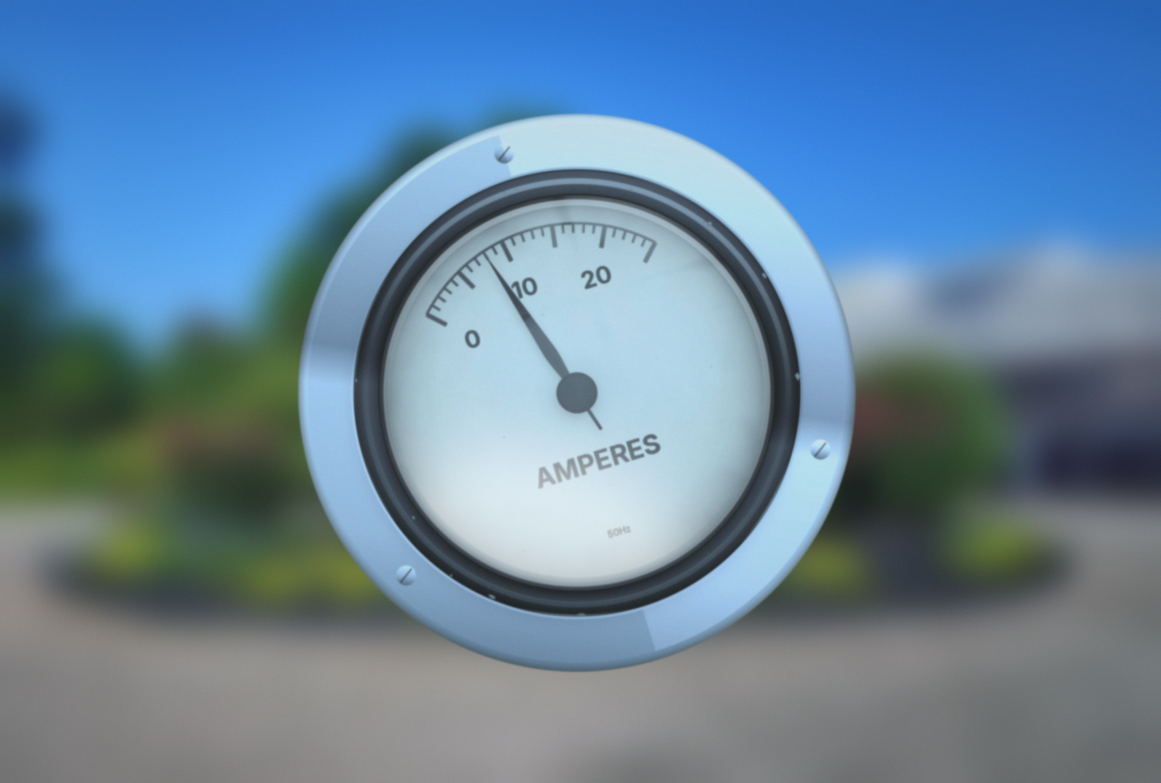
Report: 8; A
